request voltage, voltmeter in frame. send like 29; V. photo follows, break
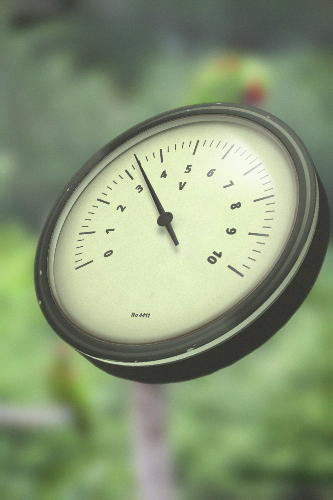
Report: 3.4; V
